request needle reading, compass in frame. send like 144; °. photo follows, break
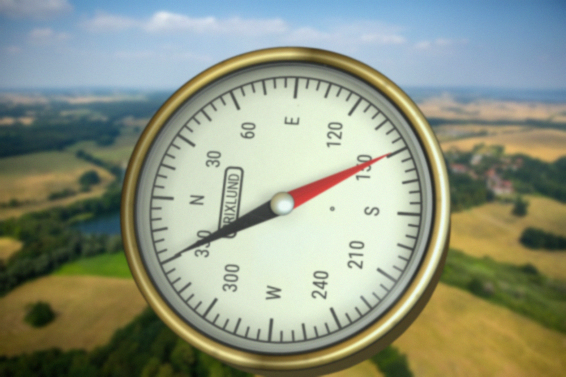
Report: 150; °
